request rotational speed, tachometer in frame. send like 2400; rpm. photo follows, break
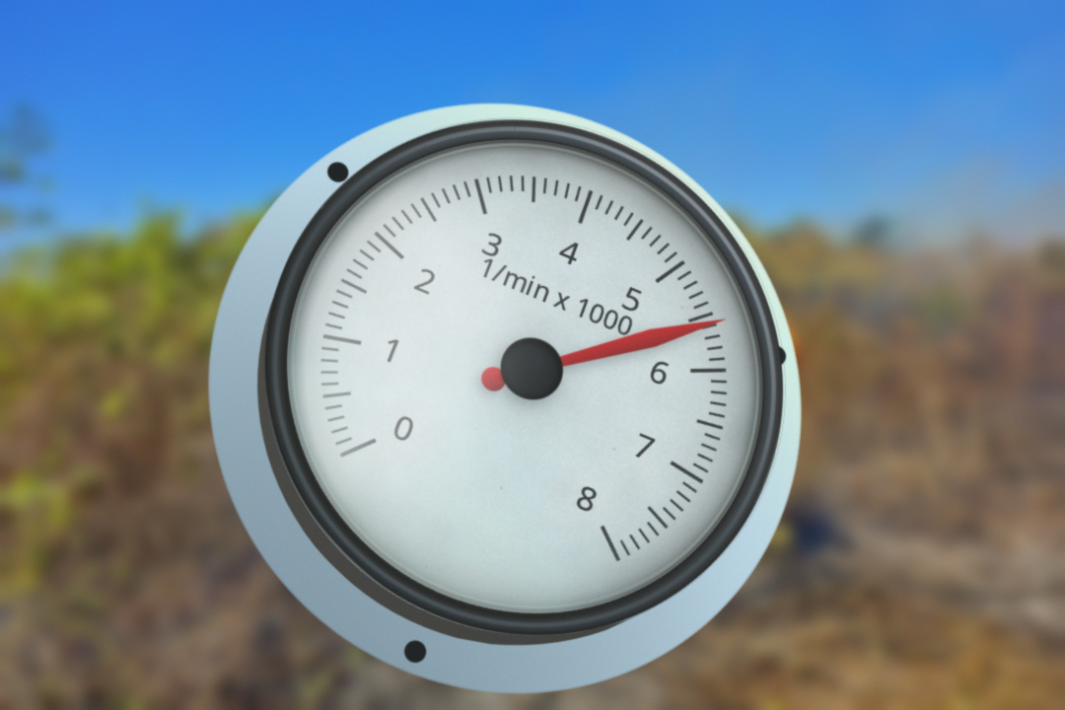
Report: 5600; rpm
